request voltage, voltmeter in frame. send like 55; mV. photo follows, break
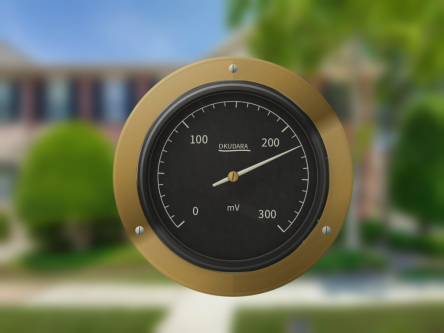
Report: 220; mV
